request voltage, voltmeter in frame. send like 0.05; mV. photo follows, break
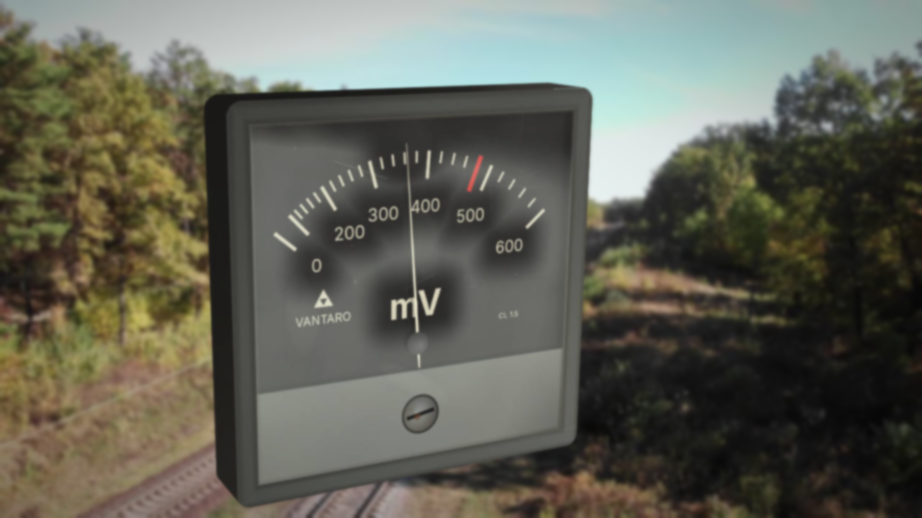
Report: 360; mV
